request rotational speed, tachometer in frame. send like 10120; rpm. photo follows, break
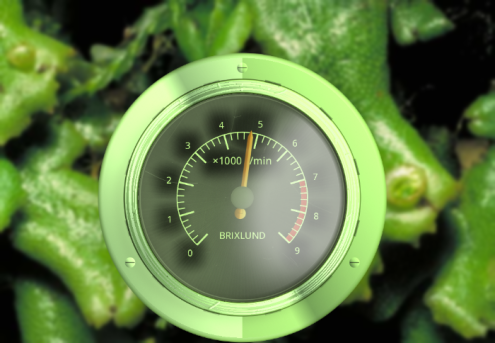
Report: 4800; rpm
